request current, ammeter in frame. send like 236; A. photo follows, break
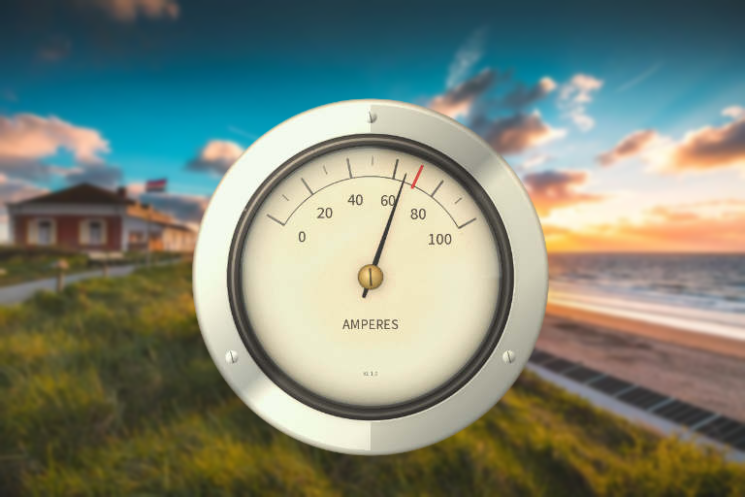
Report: 65; A
